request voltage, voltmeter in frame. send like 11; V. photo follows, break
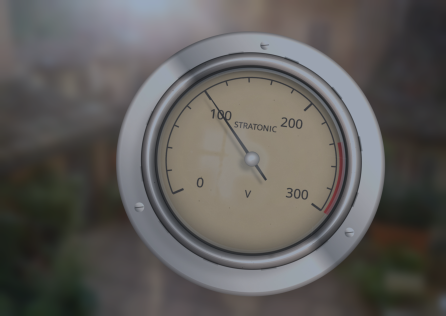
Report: 100; V
